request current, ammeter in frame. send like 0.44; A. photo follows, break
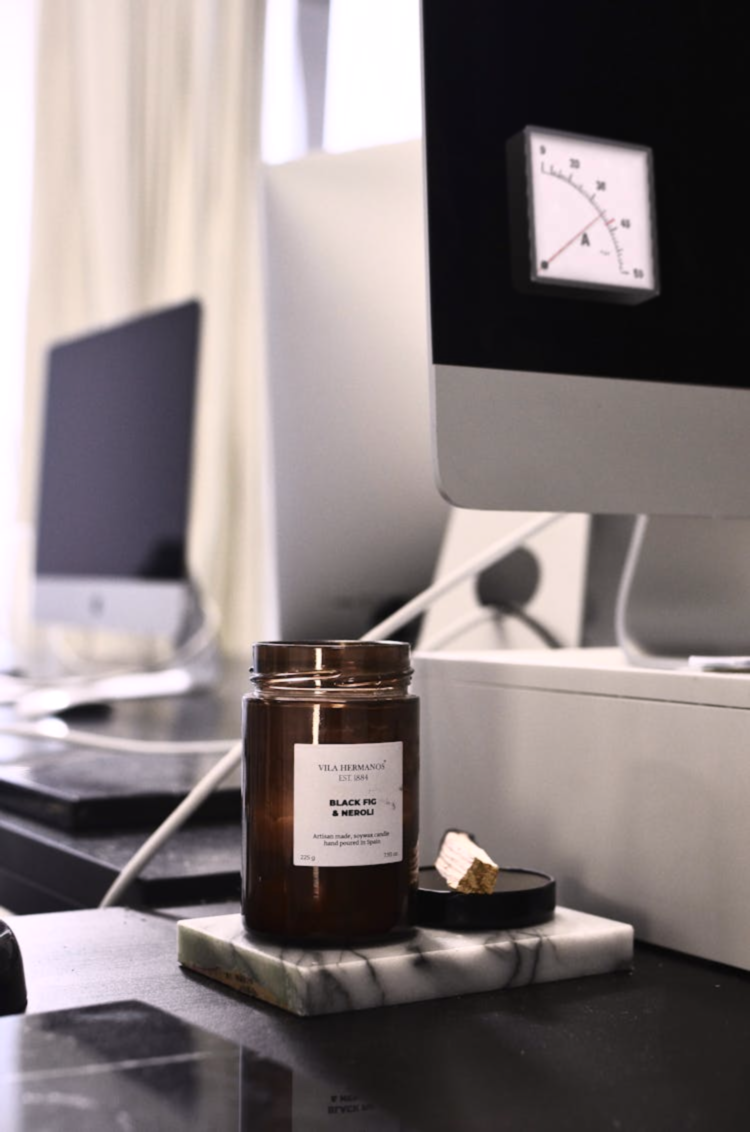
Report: 35; A
